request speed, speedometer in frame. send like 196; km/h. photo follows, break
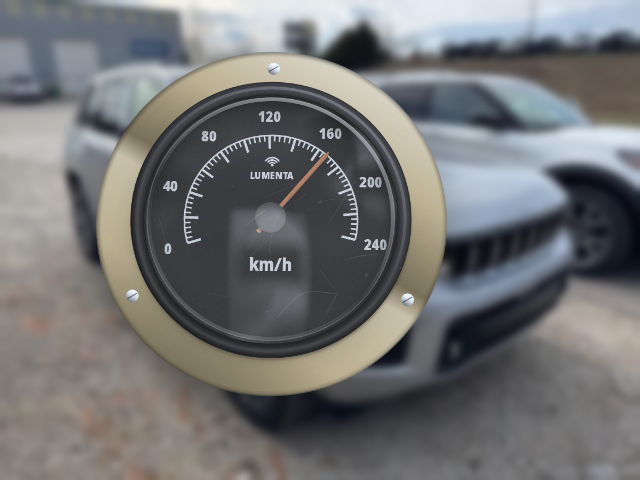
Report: 168; km/h
